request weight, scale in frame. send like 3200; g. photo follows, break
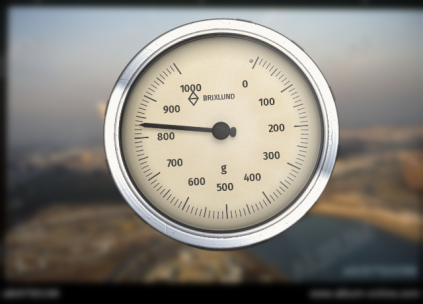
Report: 830; g
